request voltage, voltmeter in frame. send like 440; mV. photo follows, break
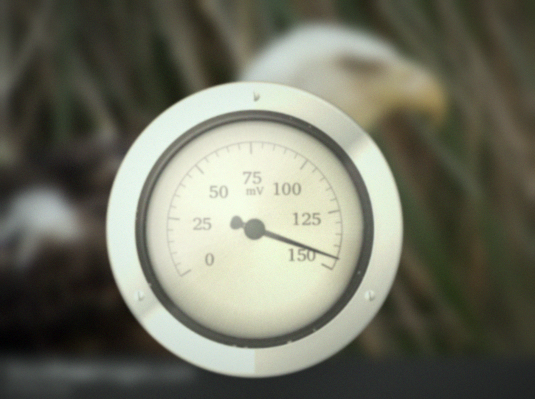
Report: 145; mV
